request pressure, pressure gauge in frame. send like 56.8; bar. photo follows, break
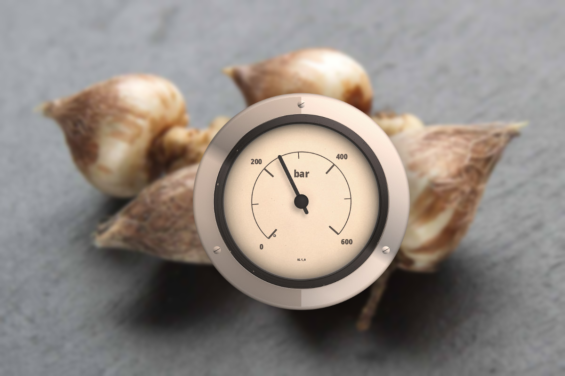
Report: 250; bar
